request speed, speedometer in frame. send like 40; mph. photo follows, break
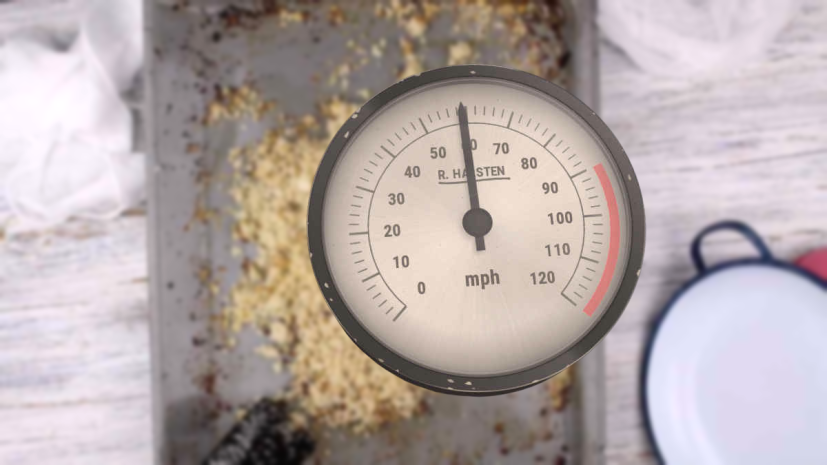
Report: 59; mph
